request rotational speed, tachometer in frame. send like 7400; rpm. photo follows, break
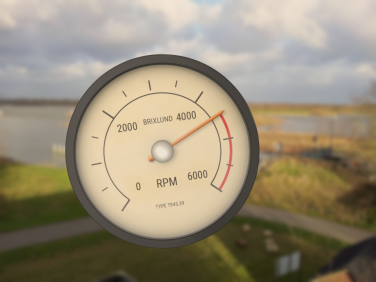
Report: 4500; rpm
